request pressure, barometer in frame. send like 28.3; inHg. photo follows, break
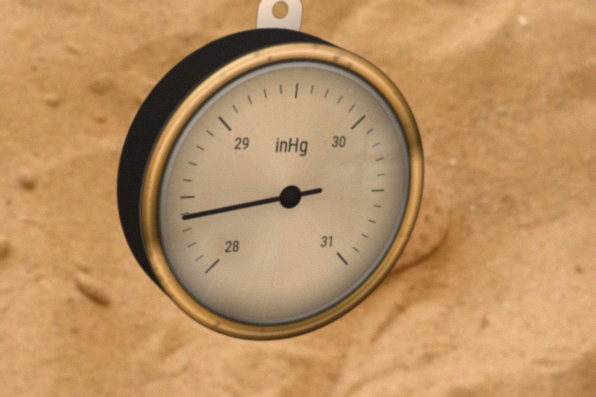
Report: 28.4; inHg
